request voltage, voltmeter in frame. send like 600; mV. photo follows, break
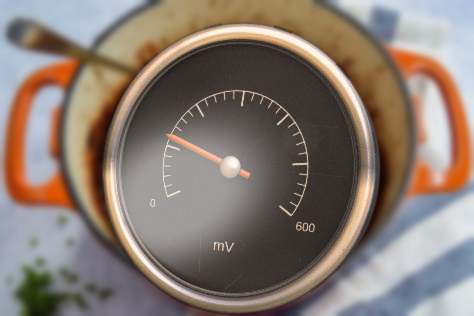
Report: 120; mV
